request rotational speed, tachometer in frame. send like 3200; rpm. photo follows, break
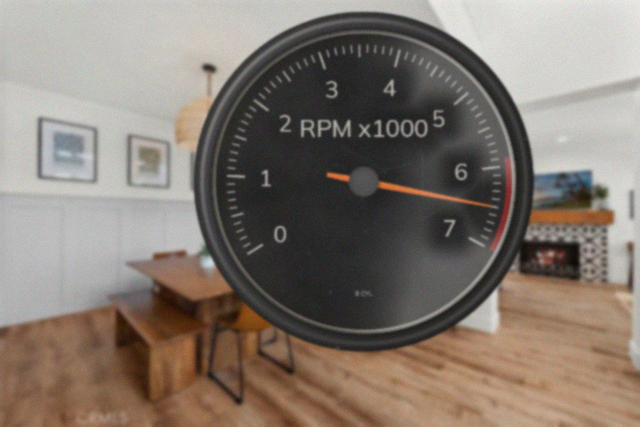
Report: 6500; rpm
